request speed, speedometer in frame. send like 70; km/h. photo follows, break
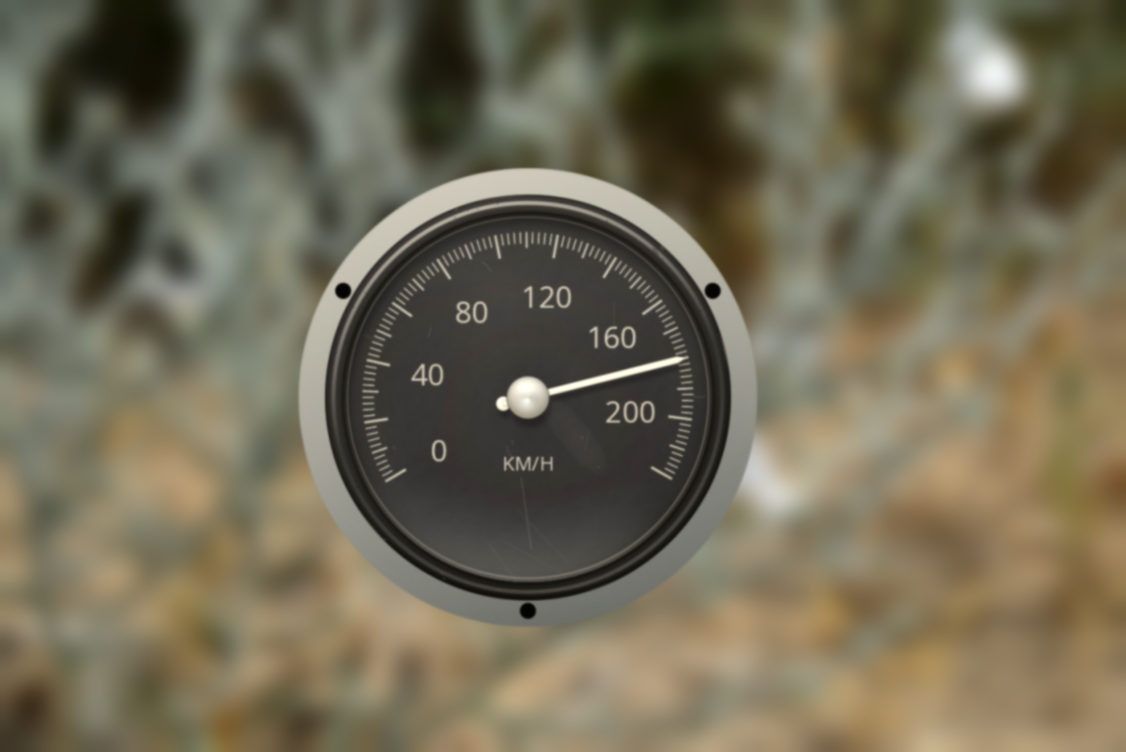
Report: 180; km/h
